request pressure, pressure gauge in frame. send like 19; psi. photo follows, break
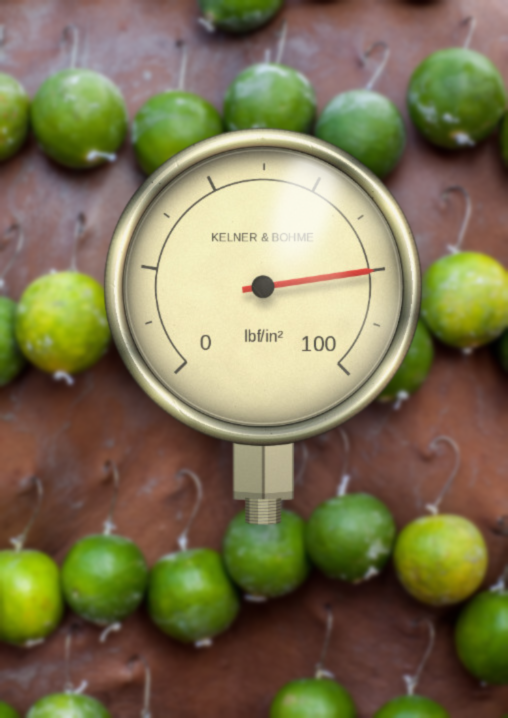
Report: 80; psi
